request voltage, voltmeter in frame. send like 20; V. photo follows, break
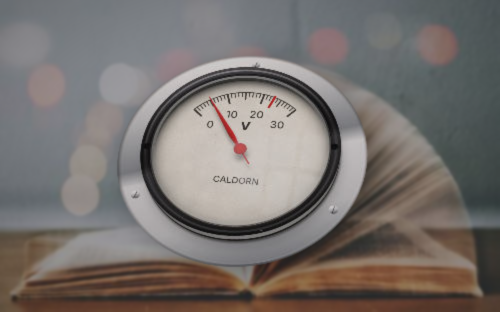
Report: 5; V
